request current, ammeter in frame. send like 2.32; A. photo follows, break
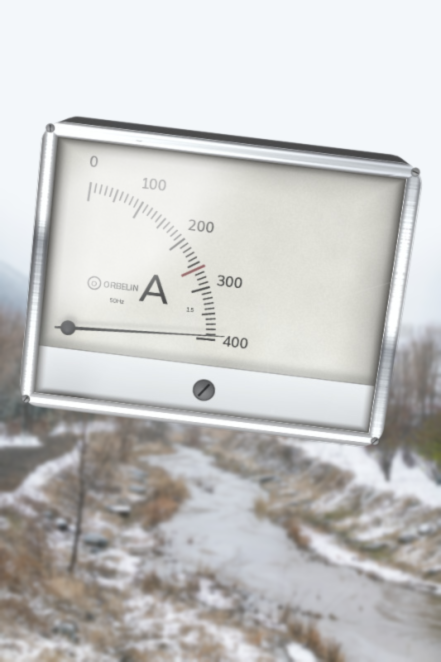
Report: 390; A
